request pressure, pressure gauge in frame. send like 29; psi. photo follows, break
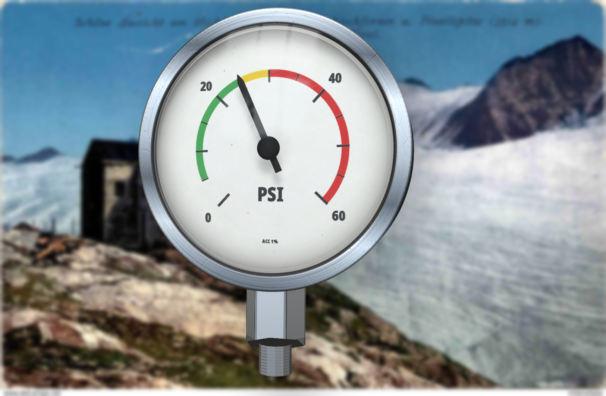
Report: 25; psi
